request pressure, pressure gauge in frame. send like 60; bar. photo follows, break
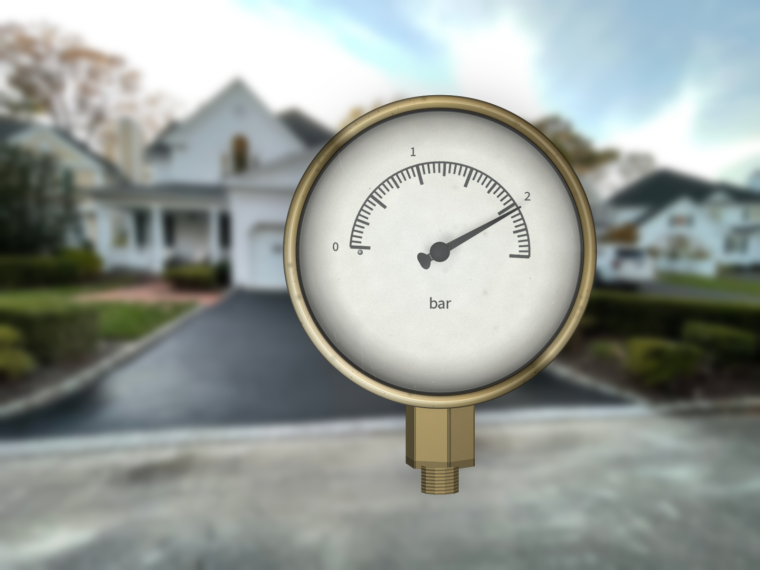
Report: 2.05; bar
